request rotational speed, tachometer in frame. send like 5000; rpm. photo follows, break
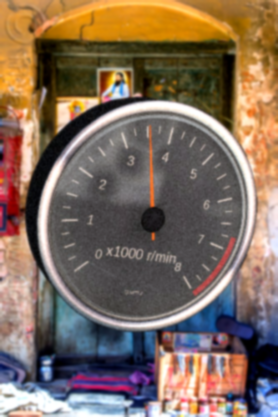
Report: 3500; rpm
